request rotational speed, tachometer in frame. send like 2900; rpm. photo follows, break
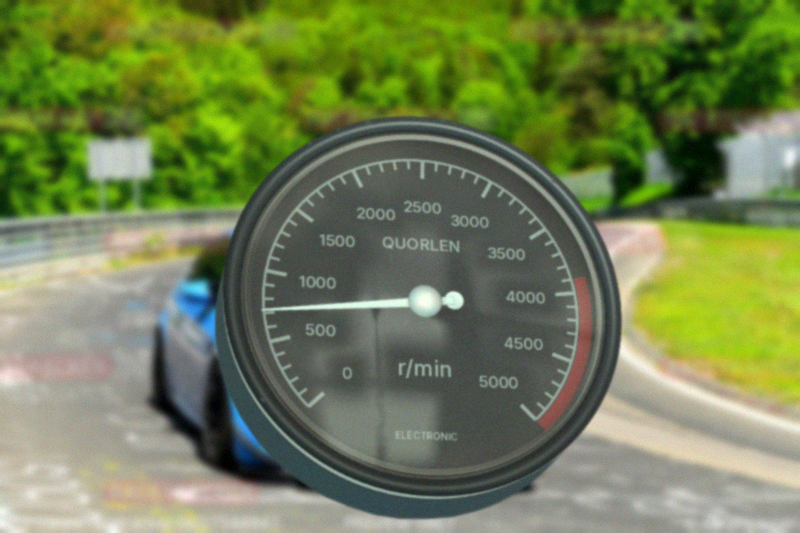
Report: 700; rpm
